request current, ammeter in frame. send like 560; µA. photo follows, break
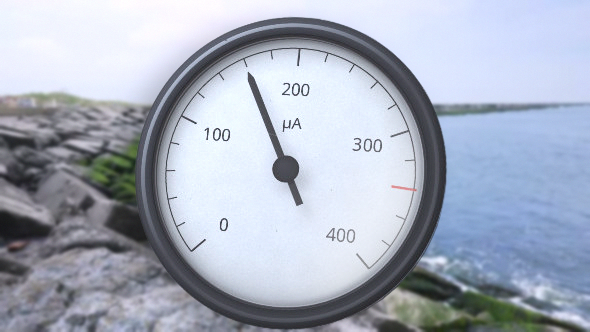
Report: 160; µA
